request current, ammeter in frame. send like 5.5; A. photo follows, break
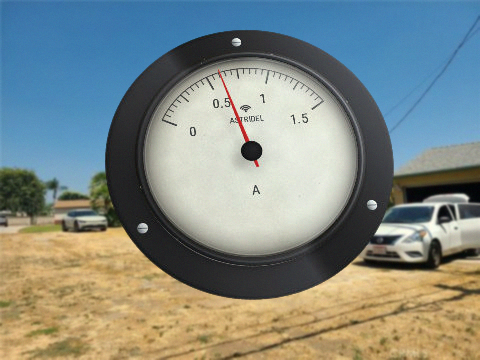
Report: 0.6; A
